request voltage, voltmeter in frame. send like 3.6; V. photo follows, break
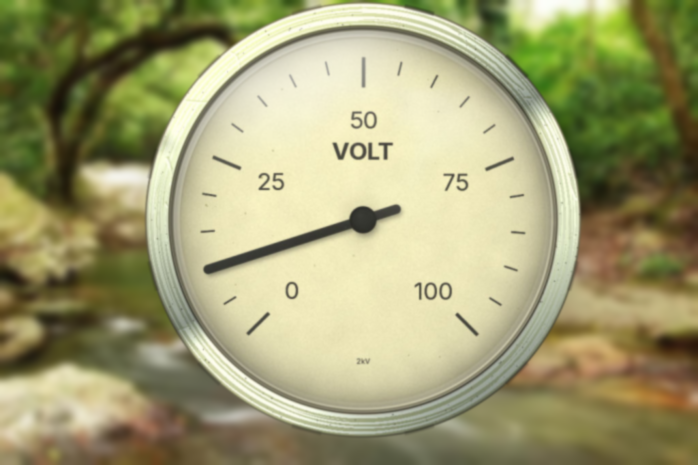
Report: 10; V
